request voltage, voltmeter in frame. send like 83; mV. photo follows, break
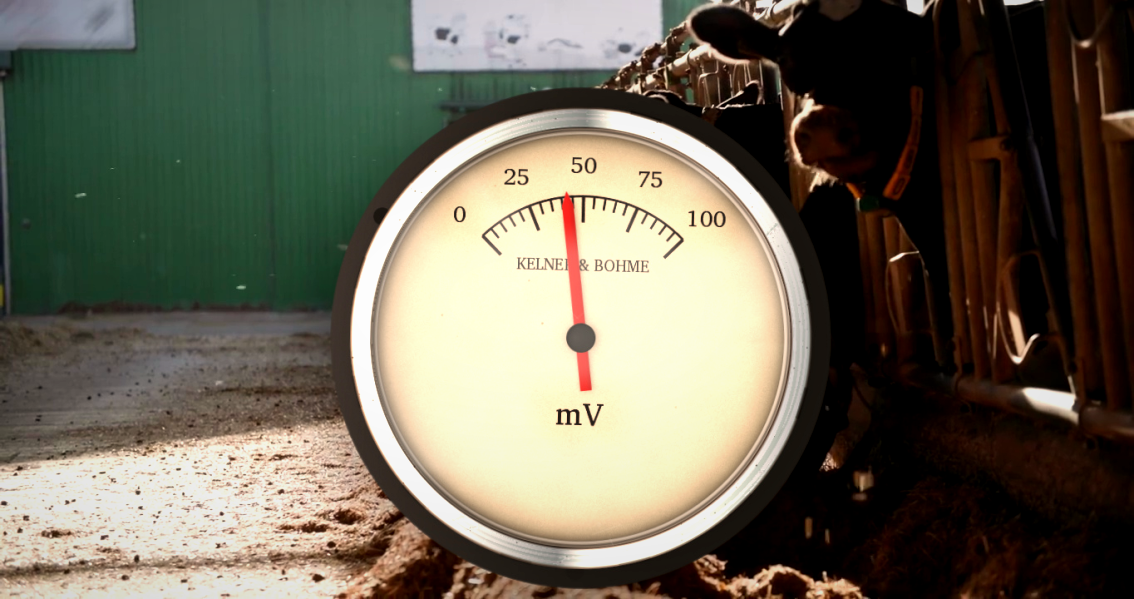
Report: 42.5; mV
